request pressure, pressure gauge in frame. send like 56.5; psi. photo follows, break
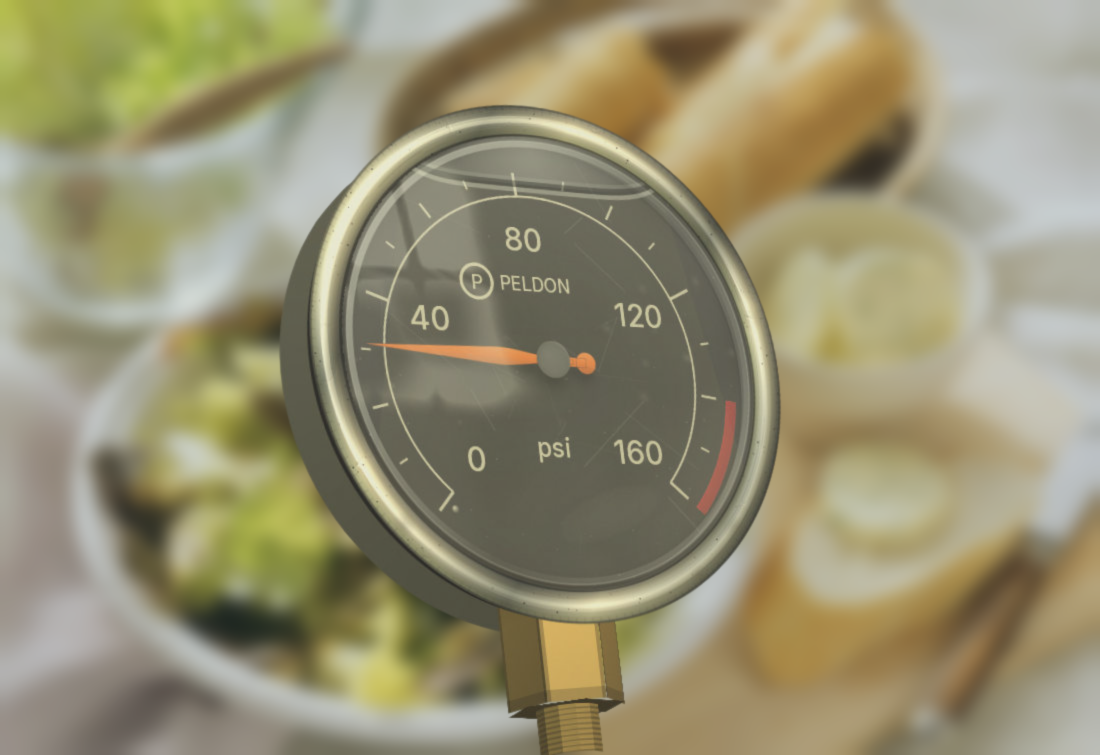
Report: 30; psi
